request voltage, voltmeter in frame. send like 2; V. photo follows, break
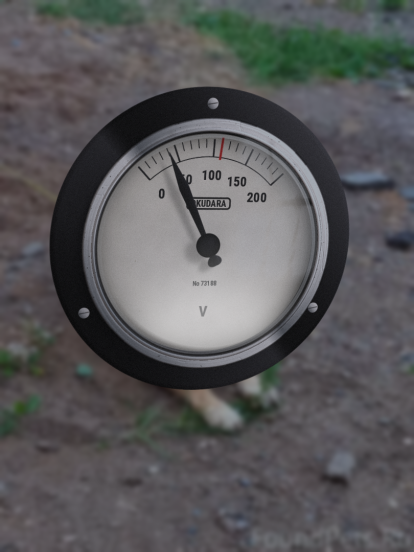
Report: 40; V
